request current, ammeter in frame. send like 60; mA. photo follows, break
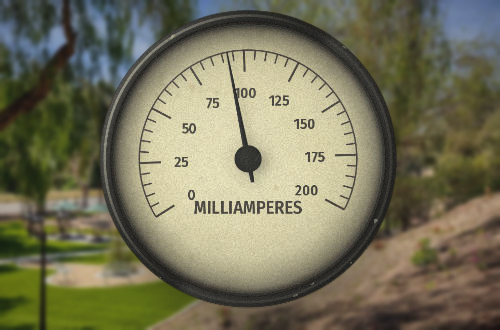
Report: 92.5; mA
